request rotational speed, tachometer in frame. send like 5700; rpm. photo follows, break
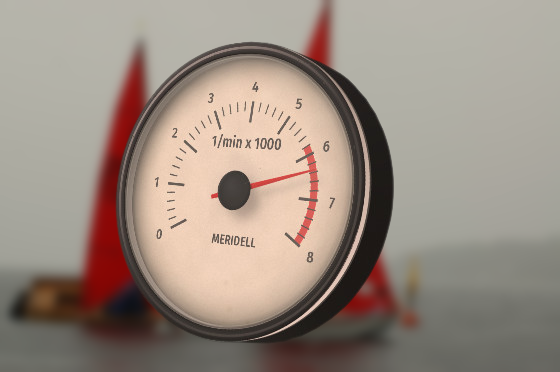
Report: 6400; rpm
